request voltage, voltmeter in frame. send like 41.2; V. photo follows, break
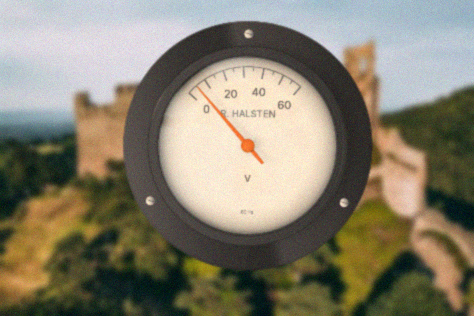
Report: 5; V
